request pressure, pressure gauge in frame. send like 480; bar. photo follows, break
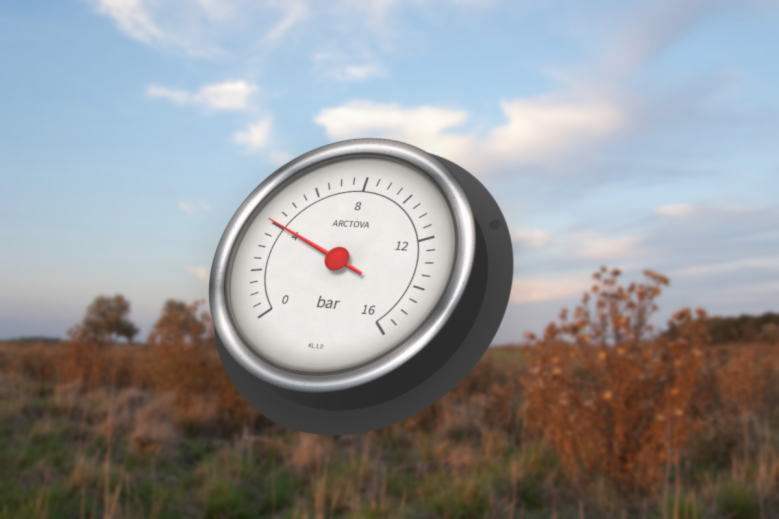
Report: 4; bar
